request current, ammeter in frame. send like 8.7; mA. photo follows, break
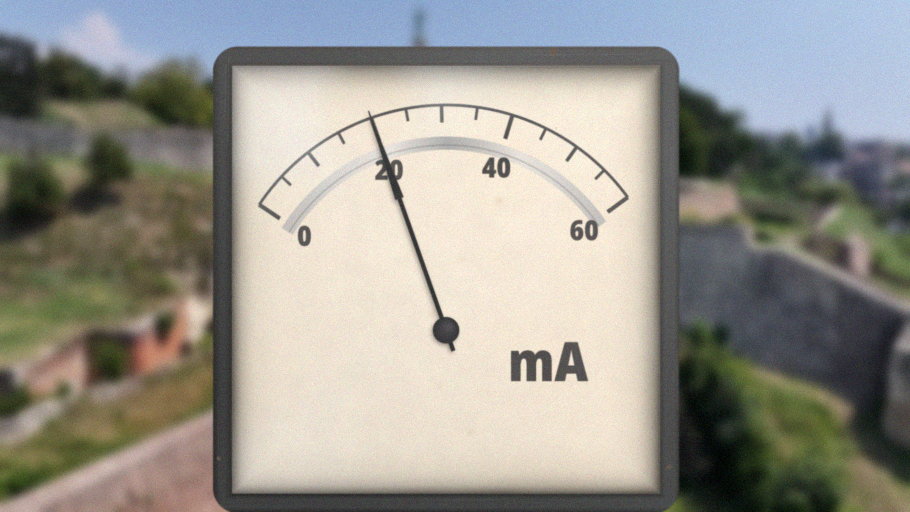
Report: 20; mA
